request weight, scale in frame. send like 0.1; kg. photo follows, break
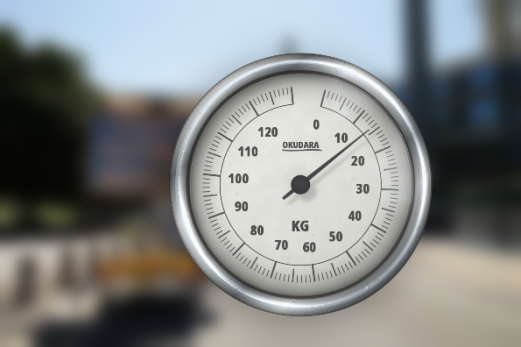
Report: 14; kg
